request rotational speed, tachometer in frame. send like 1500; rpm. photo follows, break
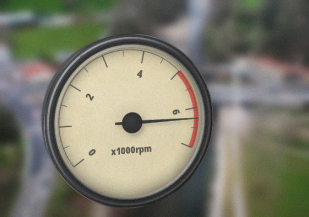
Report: 6250; rpm
